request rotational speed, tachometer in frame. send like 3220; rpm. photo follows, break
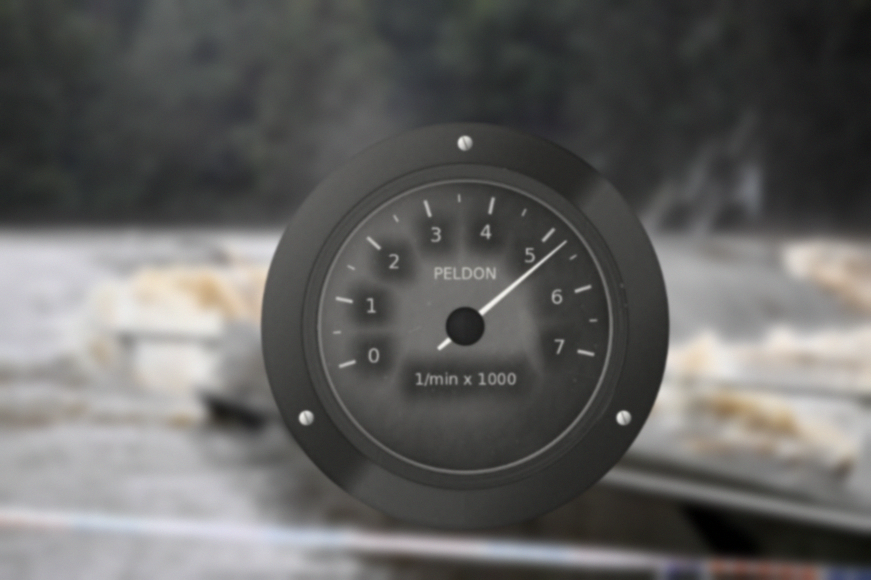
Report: 5250; rpm
